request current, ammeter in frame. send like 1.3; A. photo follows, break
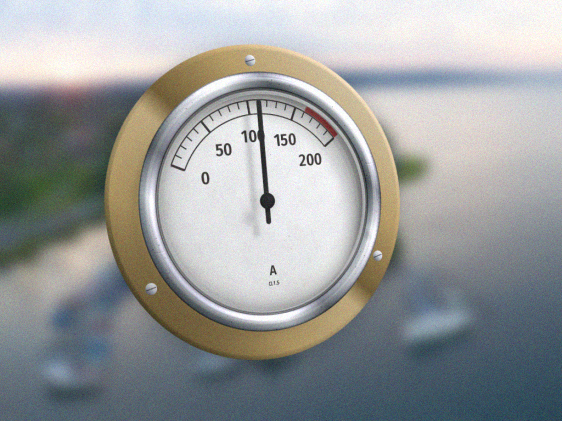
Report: 110; A
